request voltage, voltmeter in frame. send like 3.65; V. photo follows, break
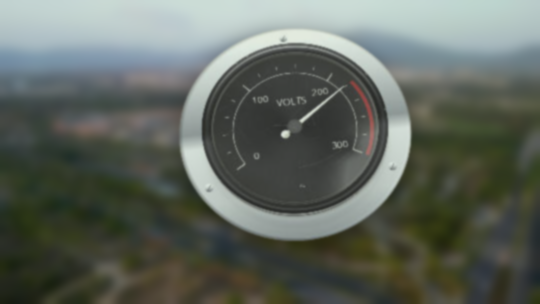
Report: 220; V
